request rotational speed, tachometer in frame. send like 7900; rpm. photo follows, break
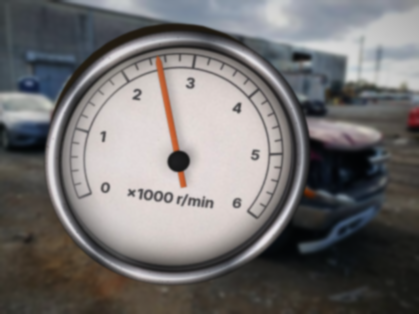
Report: 2500; rpm
